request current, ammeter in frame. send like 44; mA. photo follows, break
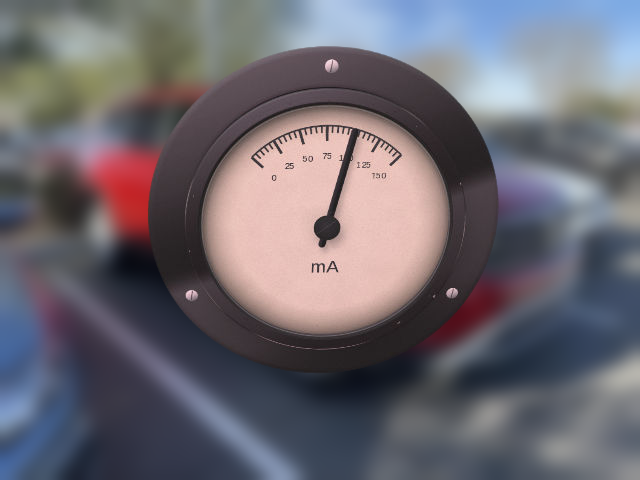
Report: 100; mA
